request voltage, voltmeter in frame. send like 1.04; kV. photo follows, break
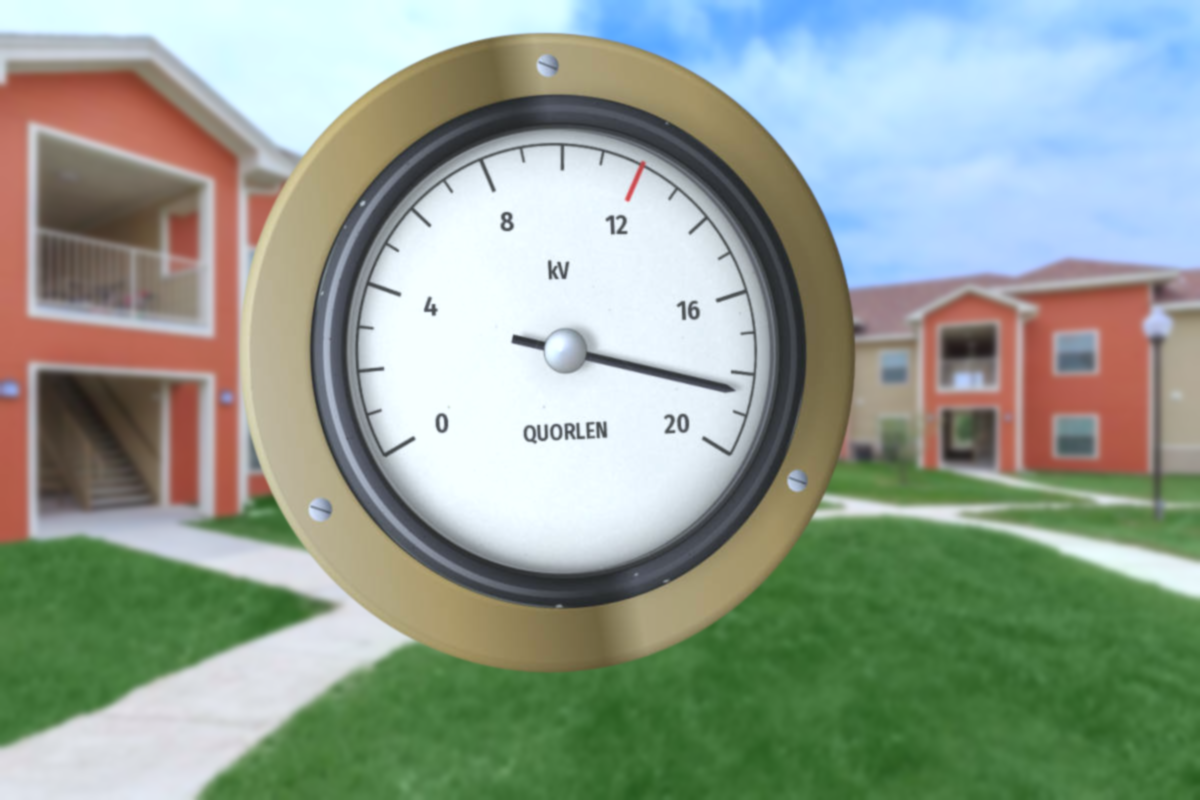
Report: 18.5; kV
